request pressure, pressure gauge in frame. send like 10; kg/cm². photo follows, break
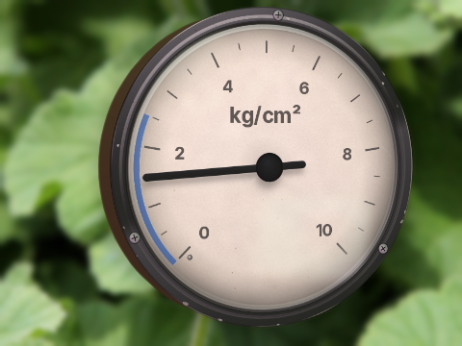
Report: 1.5; kg/cm²
